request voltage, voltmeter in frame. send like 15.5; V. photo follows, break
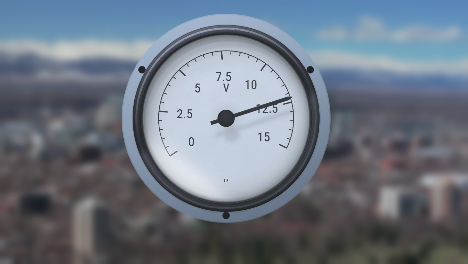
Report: 12.25; V
